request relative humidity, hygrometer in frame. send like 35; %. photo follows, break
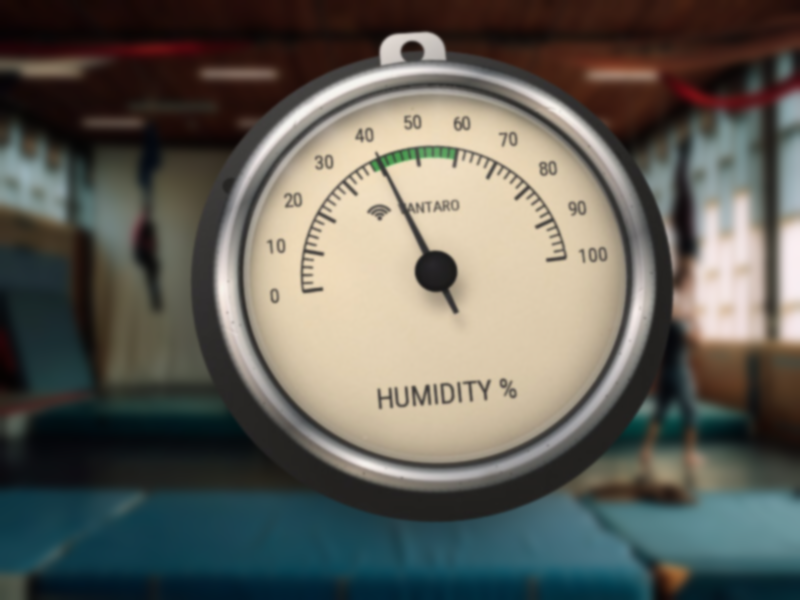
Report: 40; %
